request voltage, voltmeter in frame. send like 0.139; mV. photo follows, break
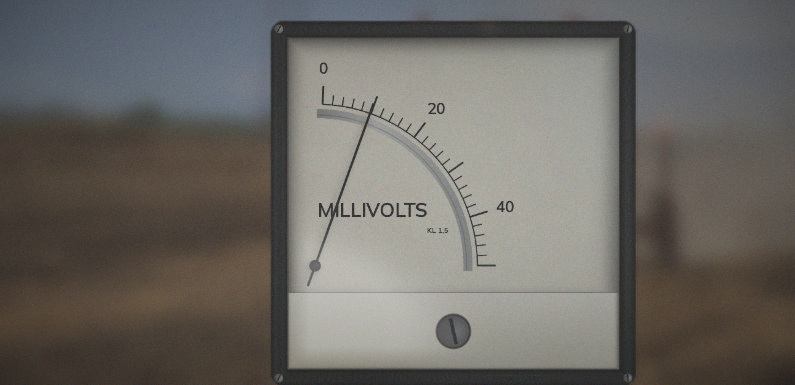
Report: 10; mV
